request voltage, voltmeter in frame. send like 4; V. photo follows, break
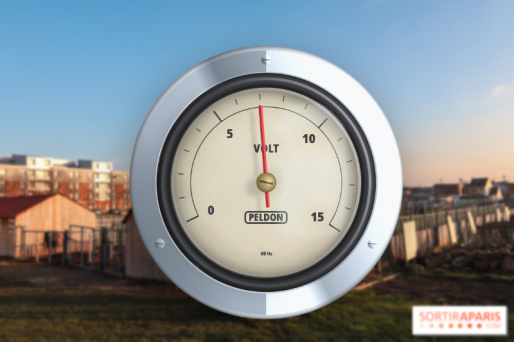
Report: 7; V
